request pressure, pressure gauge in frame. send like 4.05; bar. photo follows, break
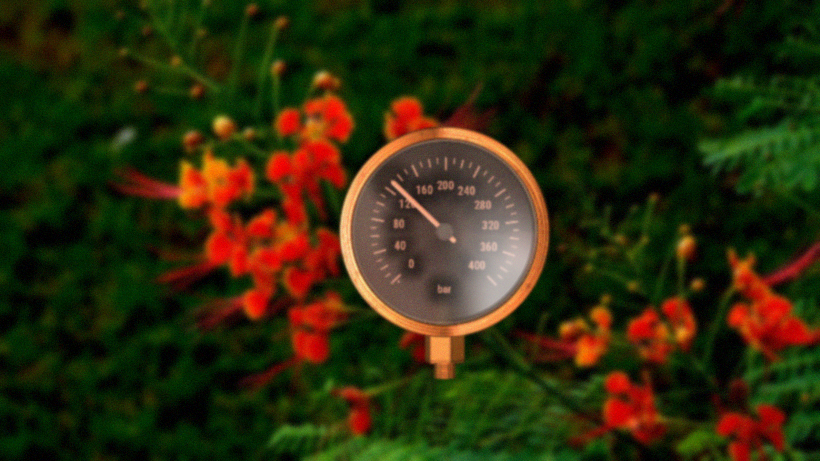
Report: 130; bar
